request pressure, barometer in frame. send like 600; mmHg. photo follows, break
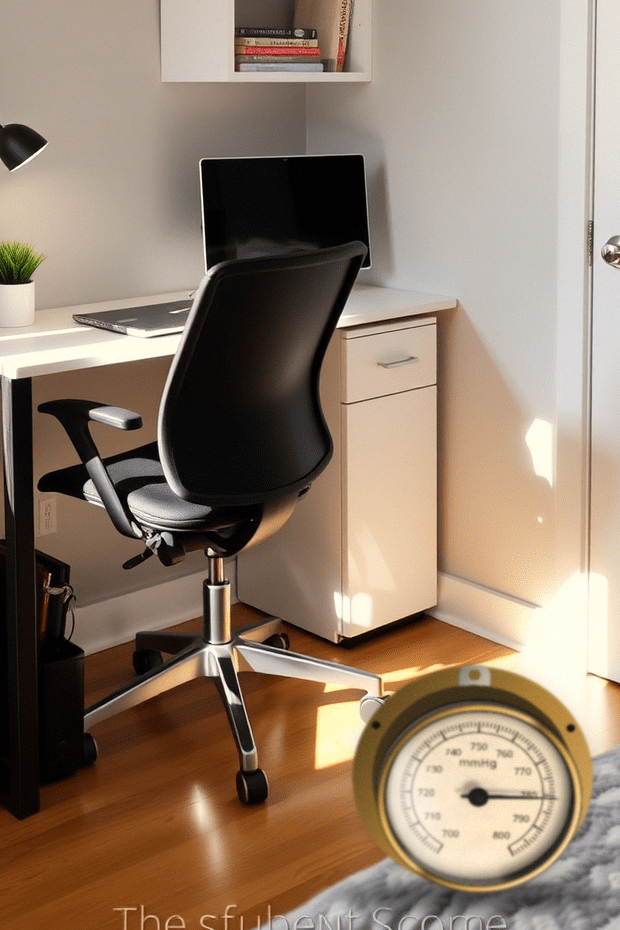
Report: 780; mmHg
